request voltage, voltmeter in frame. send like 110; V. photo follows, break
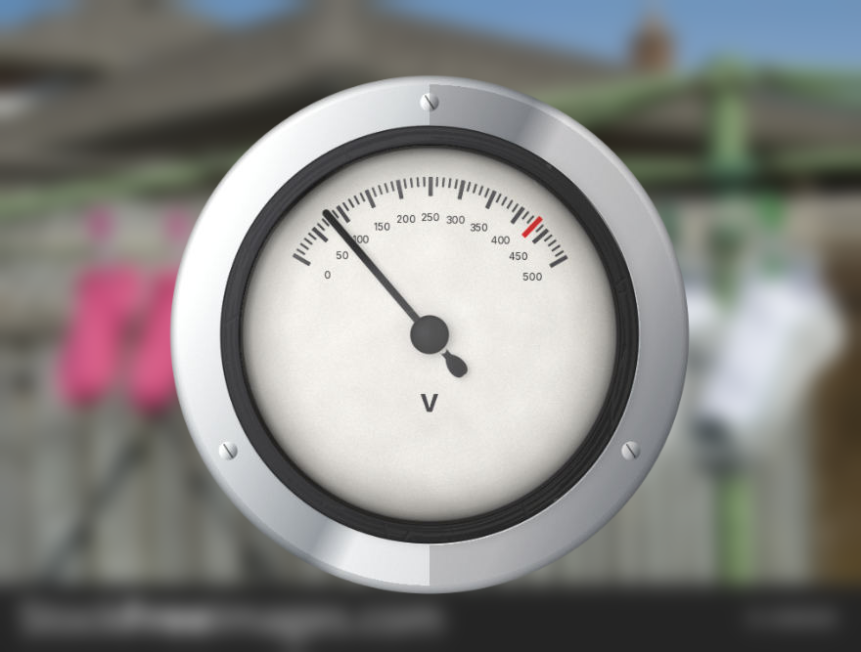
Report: 80; V
